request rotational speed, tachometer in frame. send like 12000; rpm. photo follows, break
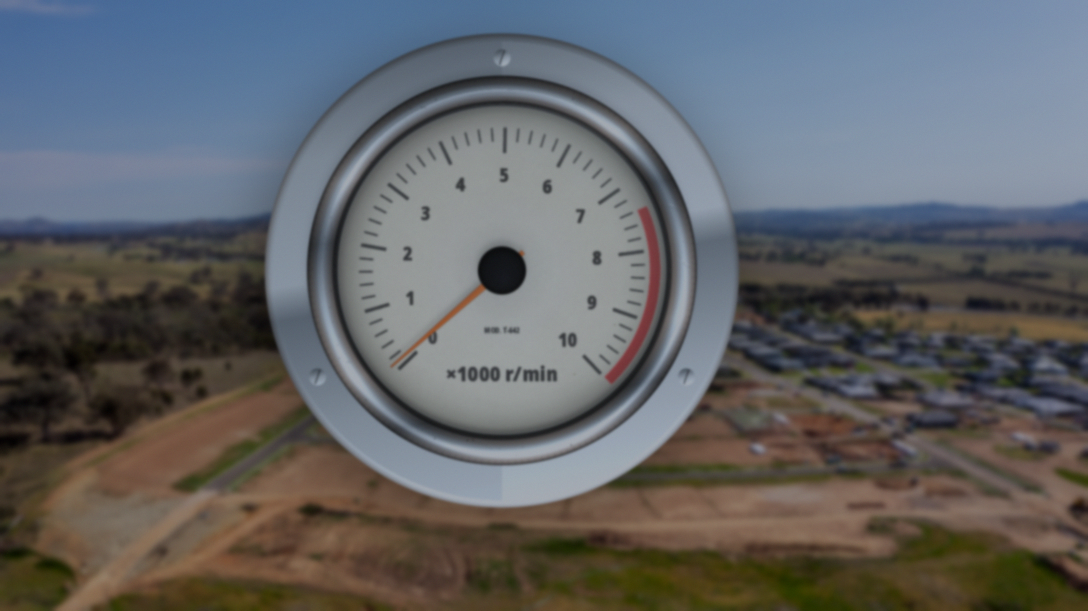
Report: 100; rpm
